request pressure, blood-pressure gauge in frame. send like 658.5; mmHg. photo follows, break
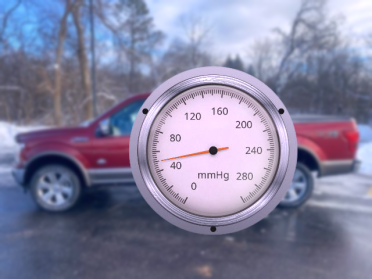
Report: 50; mmHg
